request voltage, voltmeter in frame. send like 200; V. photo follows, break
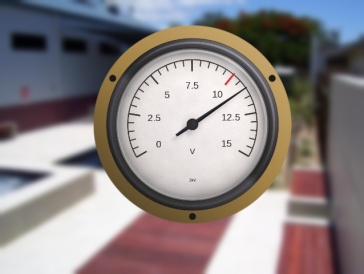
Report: 11; V
